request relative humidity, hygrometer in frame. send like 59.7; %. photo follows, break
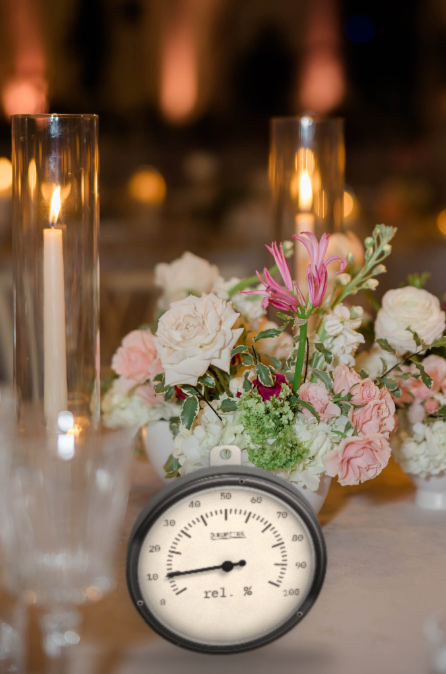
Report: 10; %
